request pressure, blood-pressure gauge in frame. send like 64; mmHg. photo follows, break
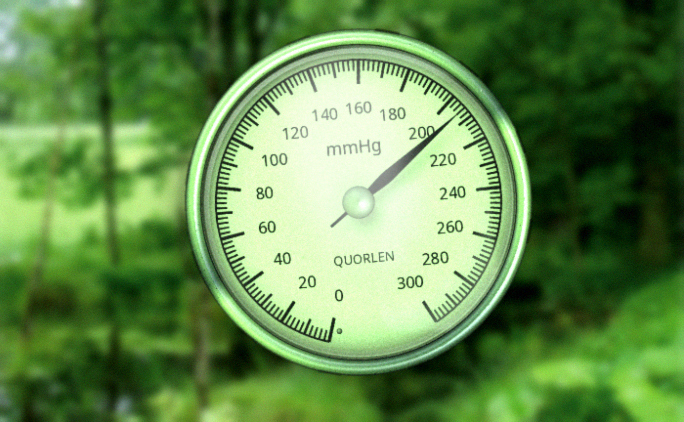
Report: 206; mmHg
